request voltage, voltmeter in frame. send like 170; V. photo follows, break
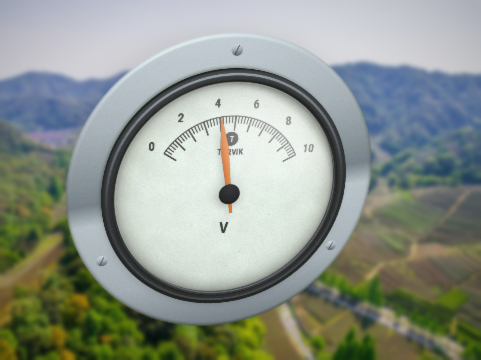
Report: 4; V
